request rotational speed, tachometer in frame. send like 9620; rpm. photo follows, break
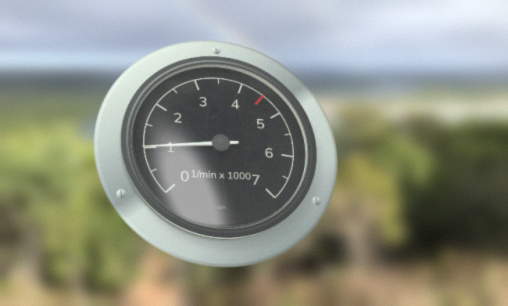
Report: 1000; rpm
